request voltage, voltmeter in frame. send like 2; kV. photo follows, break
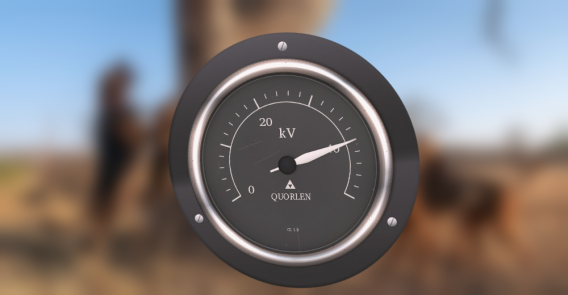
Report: 40; kV
